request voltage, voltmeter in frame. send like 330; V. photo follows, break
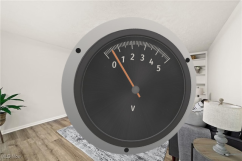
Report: 0.5; V
